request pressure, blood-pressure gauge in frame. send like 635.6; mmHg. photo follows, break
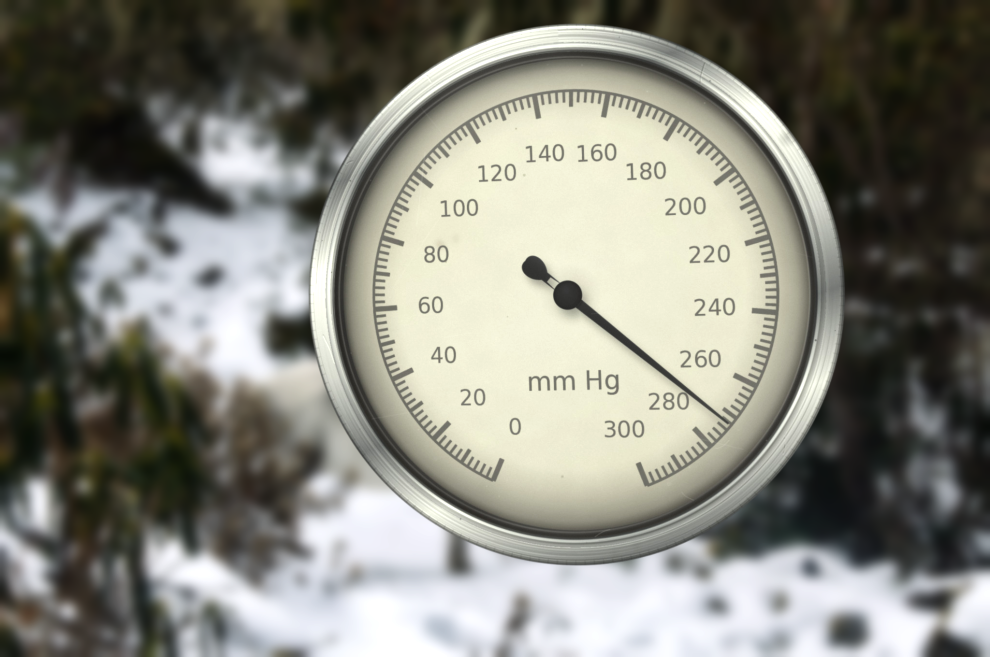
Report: 272; mmHg
